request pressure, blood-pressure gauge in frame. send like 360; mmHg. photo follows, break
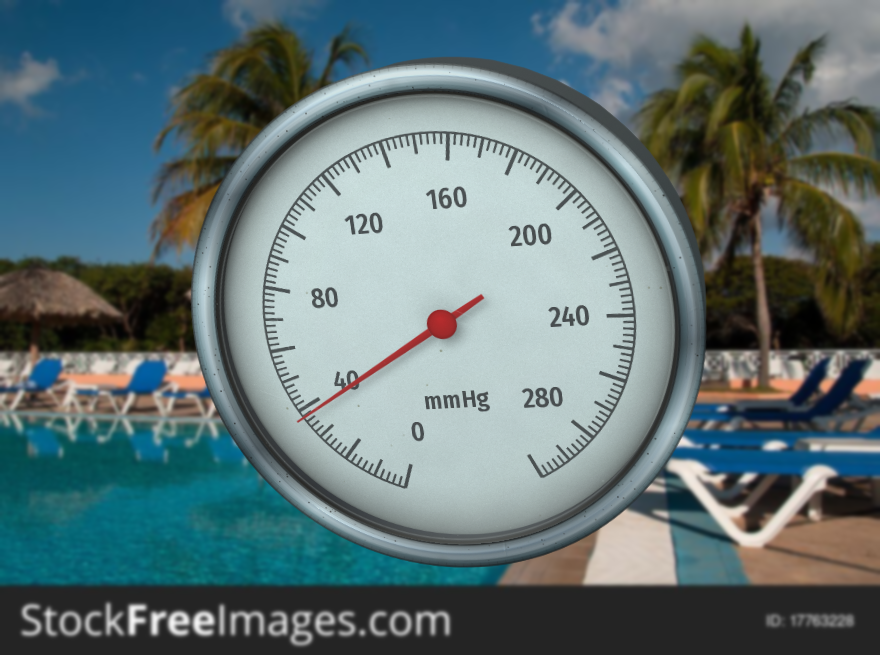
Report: 38; mmHg
